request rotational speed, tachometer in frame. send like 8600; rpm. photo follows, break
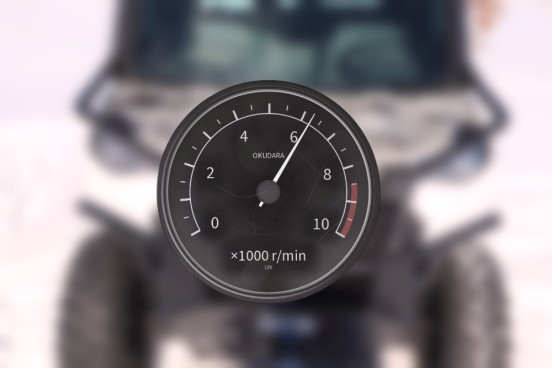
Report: 6250; rpm
